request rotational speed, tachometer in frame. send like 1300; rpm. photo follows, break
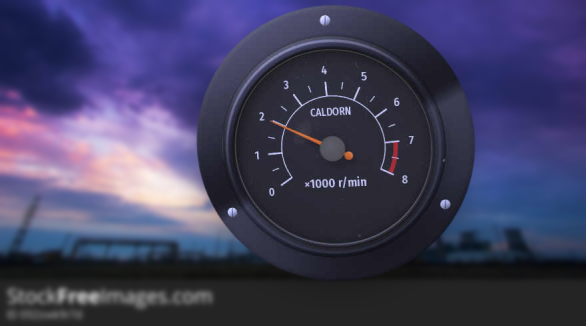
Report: 2000; rpm
